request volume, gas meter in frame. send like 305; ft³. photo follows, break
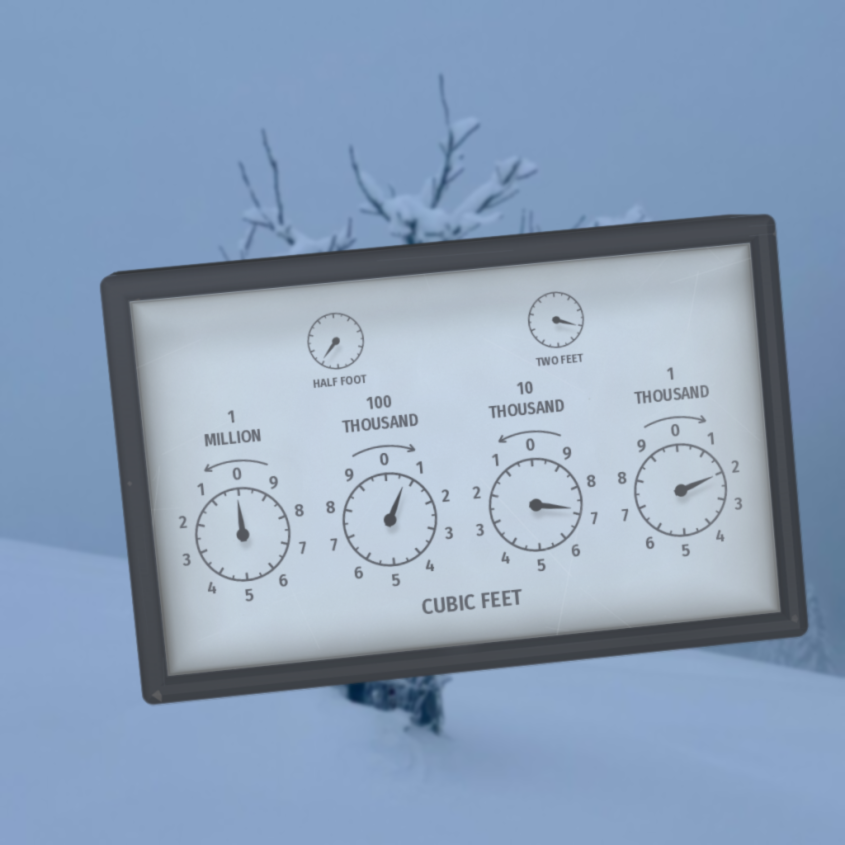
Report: 7200; ft³
